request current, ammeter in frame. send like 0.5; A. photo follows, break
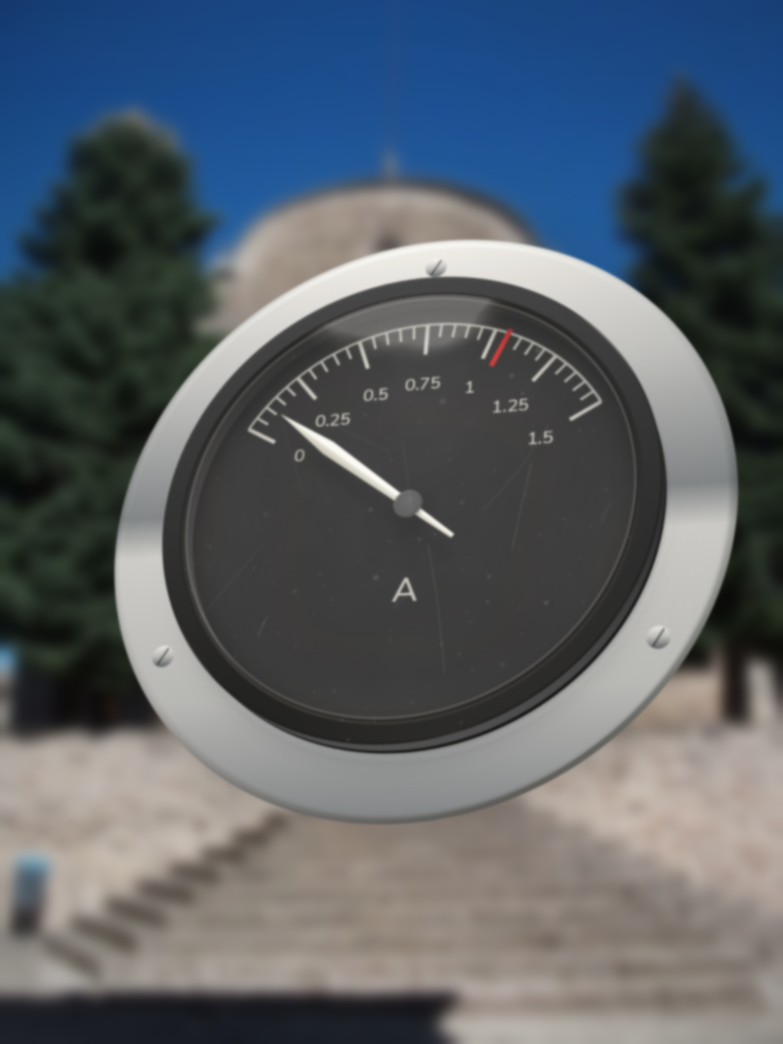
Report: 0.1; A
